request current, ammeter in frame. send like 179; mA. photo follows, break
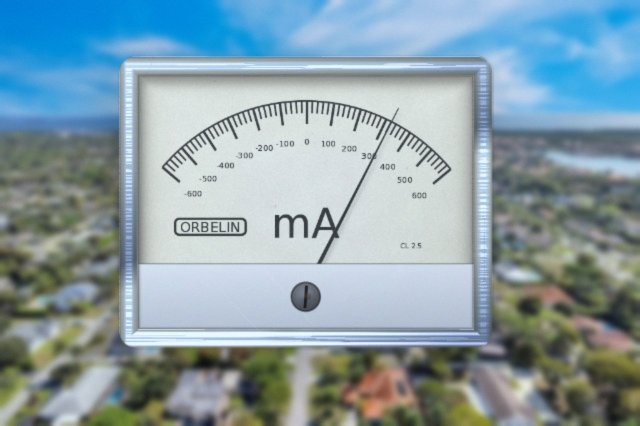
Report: 320; mA
